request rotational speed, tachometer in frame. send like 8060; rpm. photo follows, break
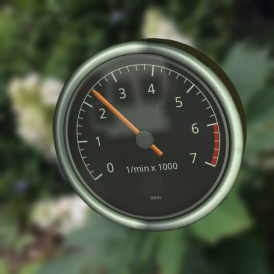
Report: 2400; rpm
